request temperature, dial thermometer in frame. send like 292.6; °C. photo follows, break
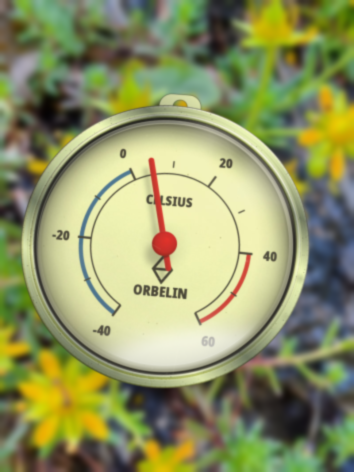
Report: 5; °C
